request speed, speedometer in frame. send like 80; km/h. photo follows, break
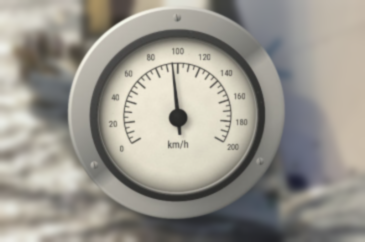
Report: 95; km/h
